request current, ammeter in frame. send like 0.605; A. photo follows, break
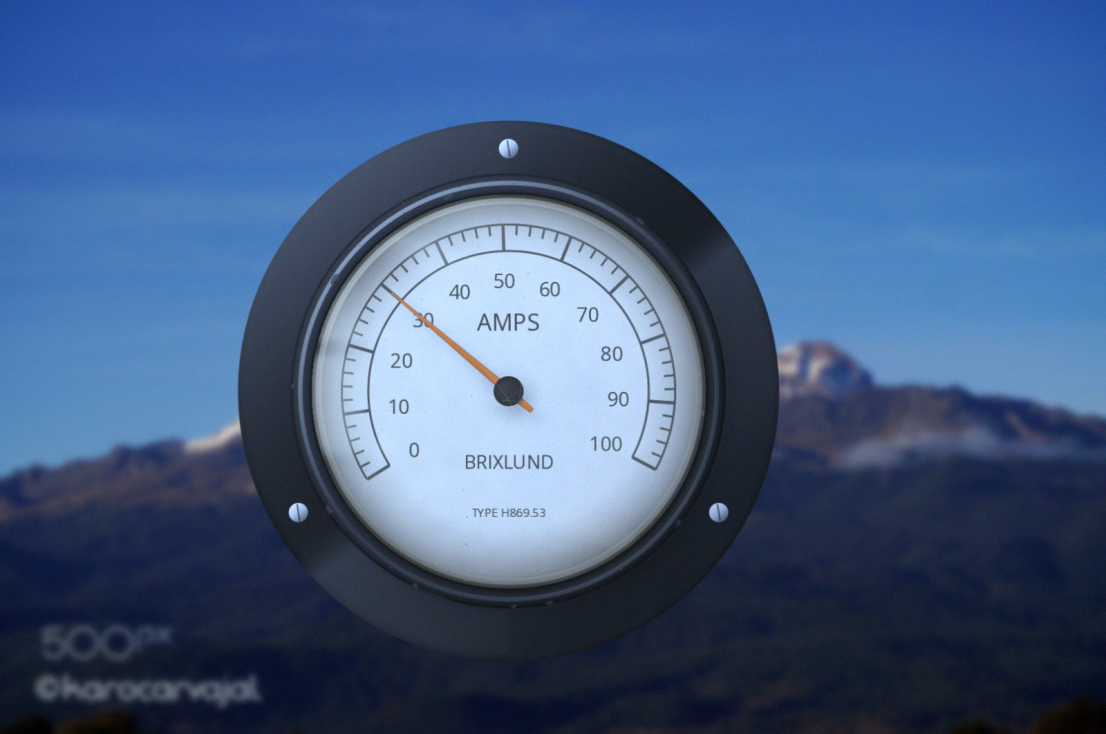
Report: 30; A
